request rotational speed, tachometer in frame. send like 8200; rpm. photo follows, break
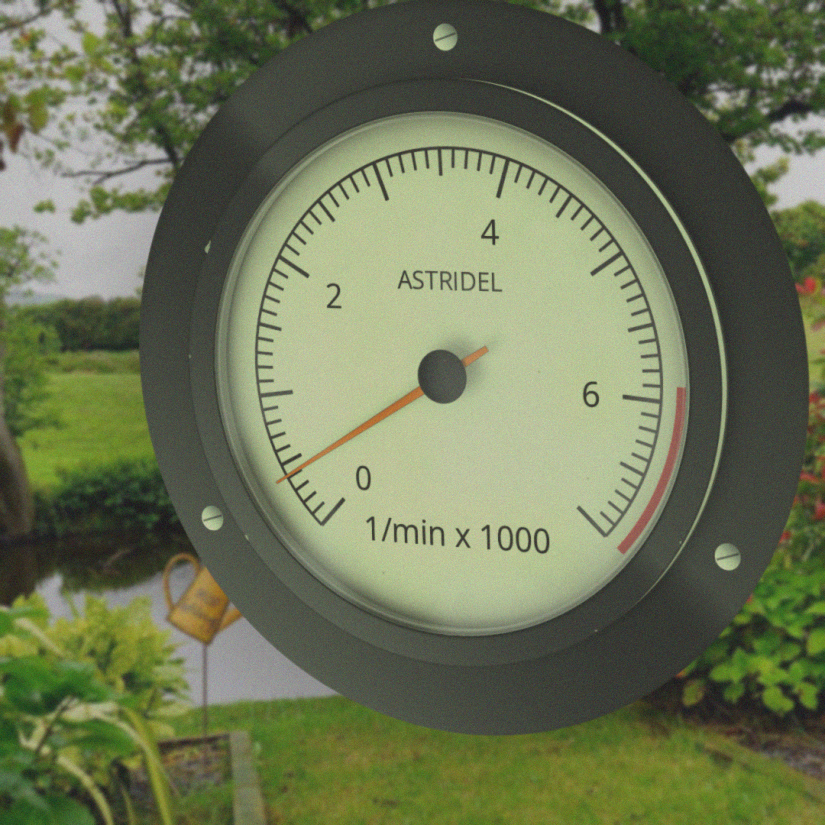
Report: 400; rpm
